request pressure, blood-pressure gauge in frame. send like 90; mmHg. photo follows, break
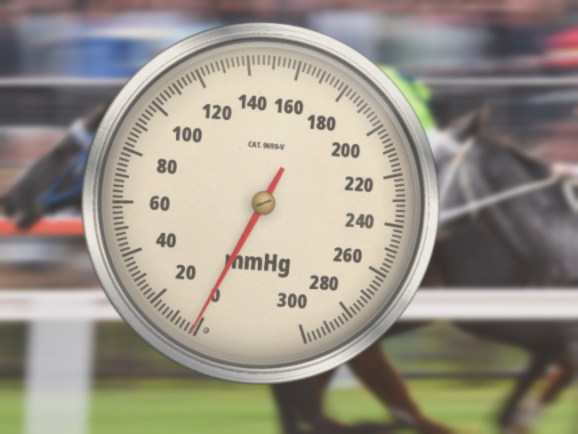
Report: 2; mmHg
